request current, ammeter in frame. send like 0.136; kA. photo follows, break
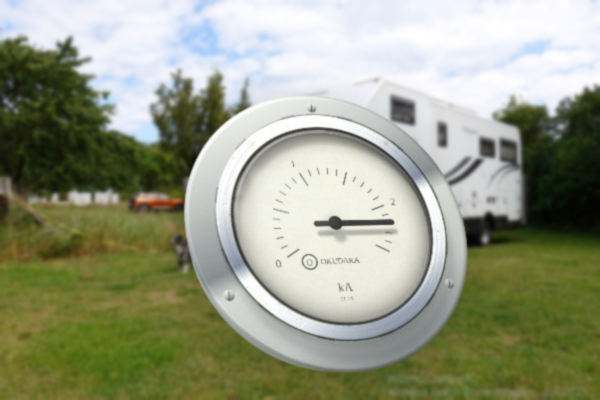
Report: 2.2; kA
